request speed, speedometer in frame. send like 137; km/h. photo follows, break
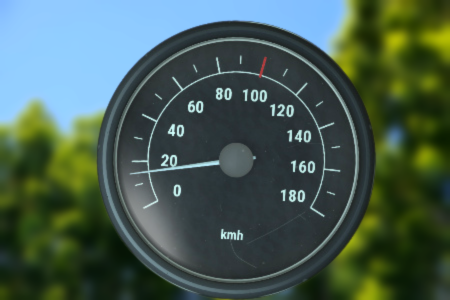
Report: 15; km/h
